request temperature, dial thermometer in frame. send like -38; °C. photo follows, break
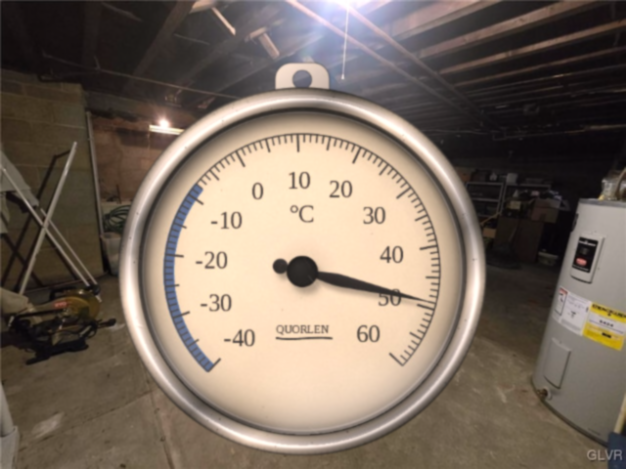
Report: 49; °C
